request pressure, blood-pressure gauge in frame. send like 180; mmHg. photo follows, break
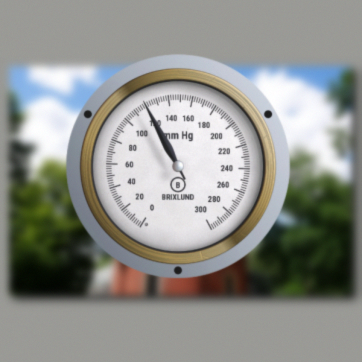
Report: 120; mmHg
